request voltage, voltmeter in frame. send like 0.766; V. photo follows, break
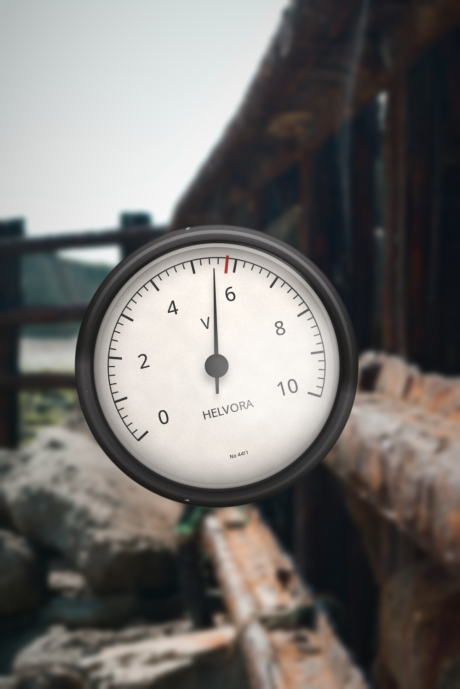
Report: 5.5; V
